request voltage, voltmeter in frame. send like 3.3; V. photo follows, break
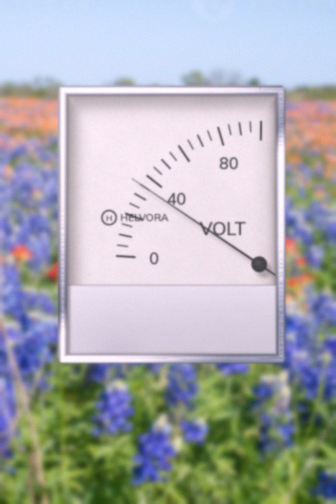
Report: 35; V
